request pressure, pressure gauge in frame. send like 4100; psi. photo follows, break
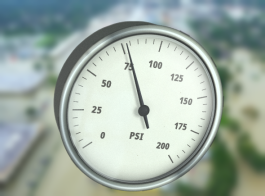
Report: 77.5; psi
